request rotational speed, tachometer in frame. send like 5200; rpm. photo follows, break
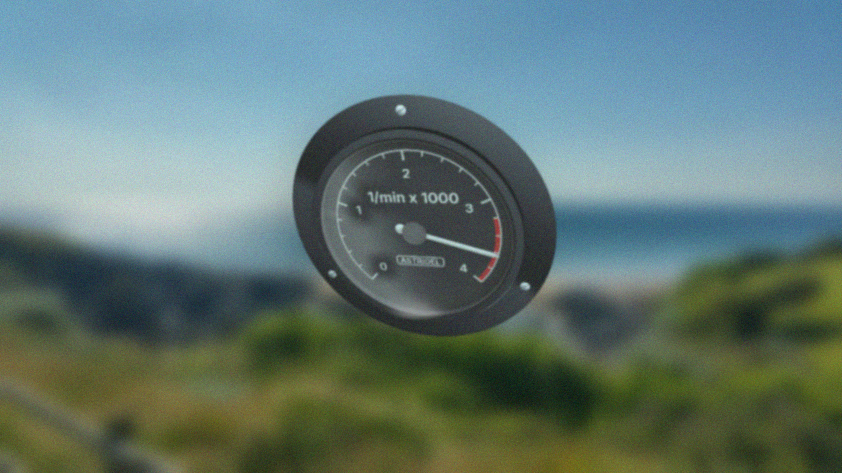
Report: 3600; rpm
